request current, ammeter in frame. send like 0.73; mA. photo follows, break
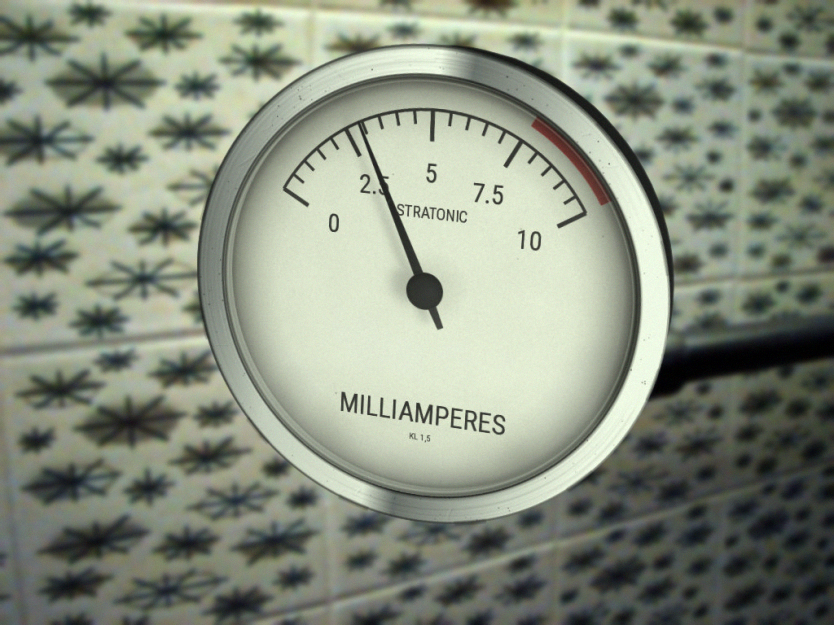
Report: 3; mA
